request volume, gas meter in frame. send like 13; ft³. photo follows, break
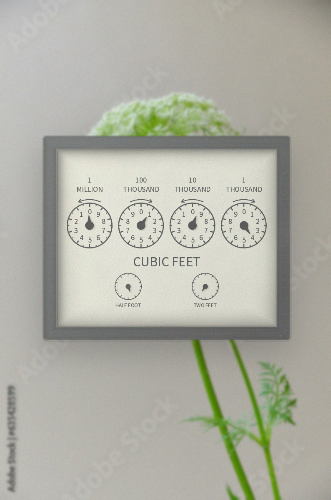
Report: 9400; ft³
